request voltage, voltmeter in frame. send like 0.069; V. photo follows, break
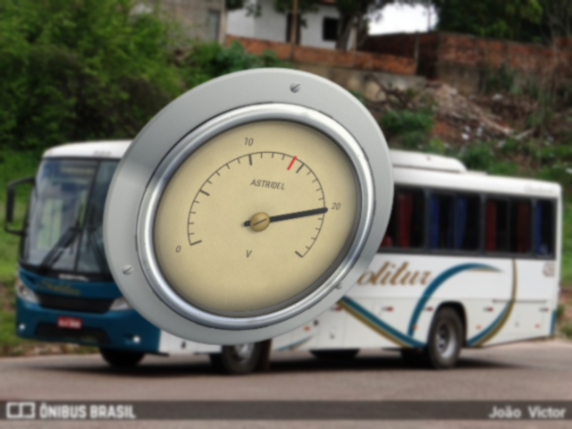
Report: 20; V
